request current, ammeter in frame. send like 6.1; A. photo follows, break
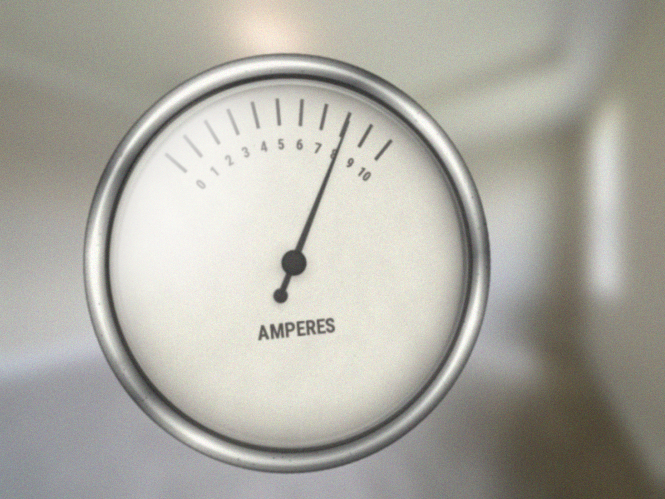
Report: 8; A
